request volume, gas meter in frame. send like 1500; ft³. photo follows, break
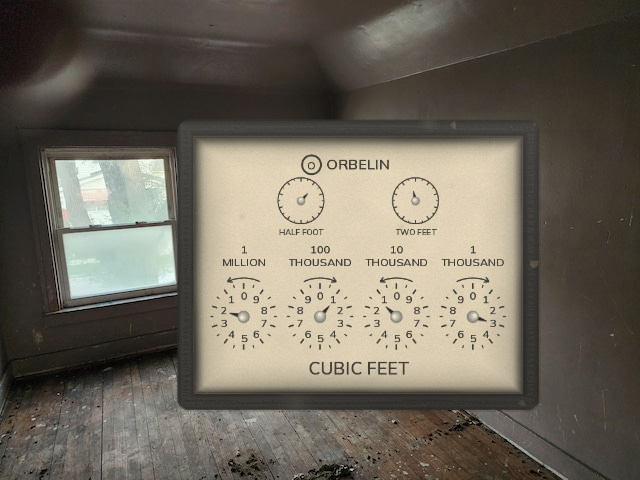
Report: 211300; ft³
